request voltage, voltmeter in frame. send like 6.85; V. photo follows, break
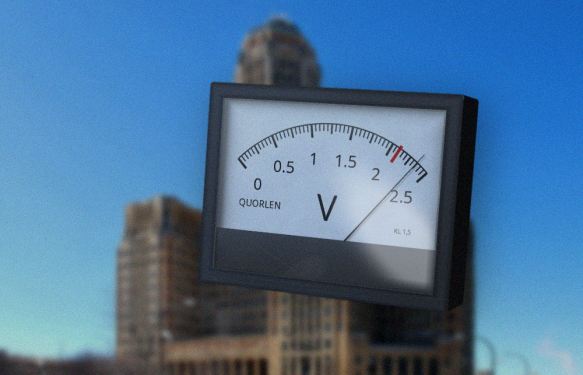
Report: 2.35; V
